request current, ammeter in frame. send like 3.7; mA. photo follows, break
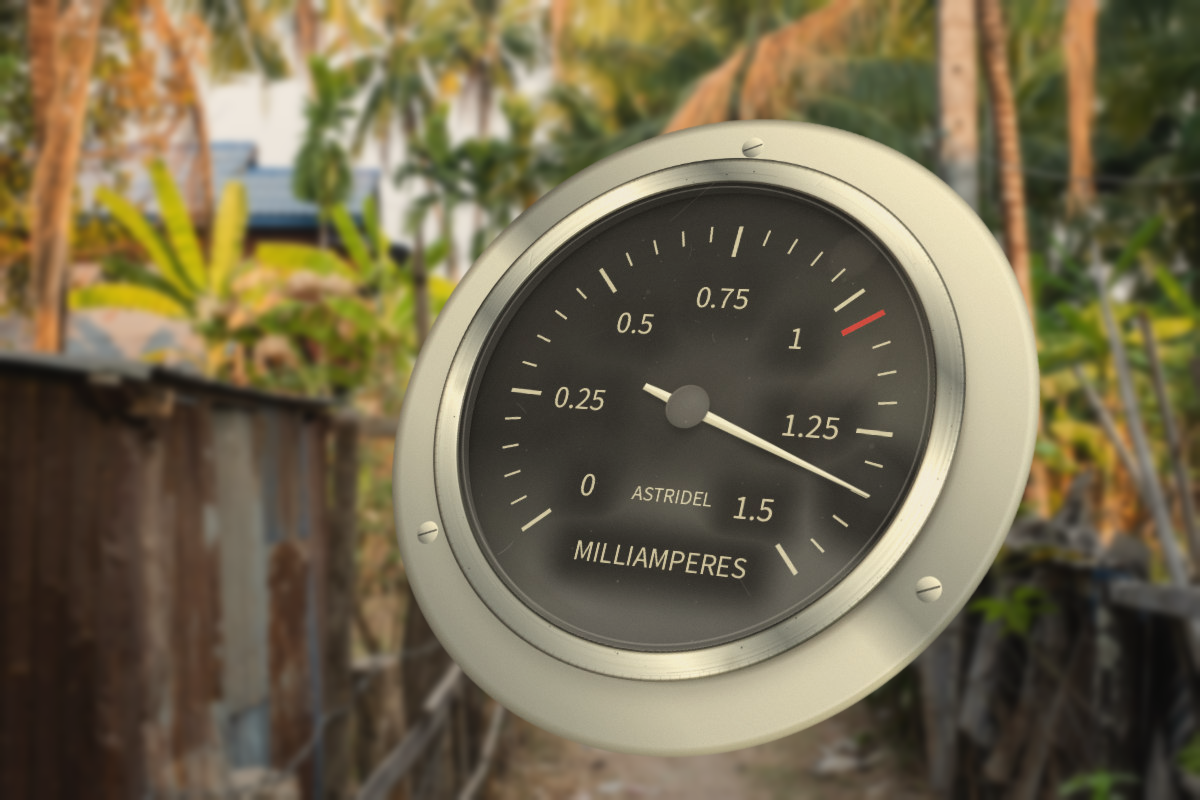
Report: 1.35; mA
